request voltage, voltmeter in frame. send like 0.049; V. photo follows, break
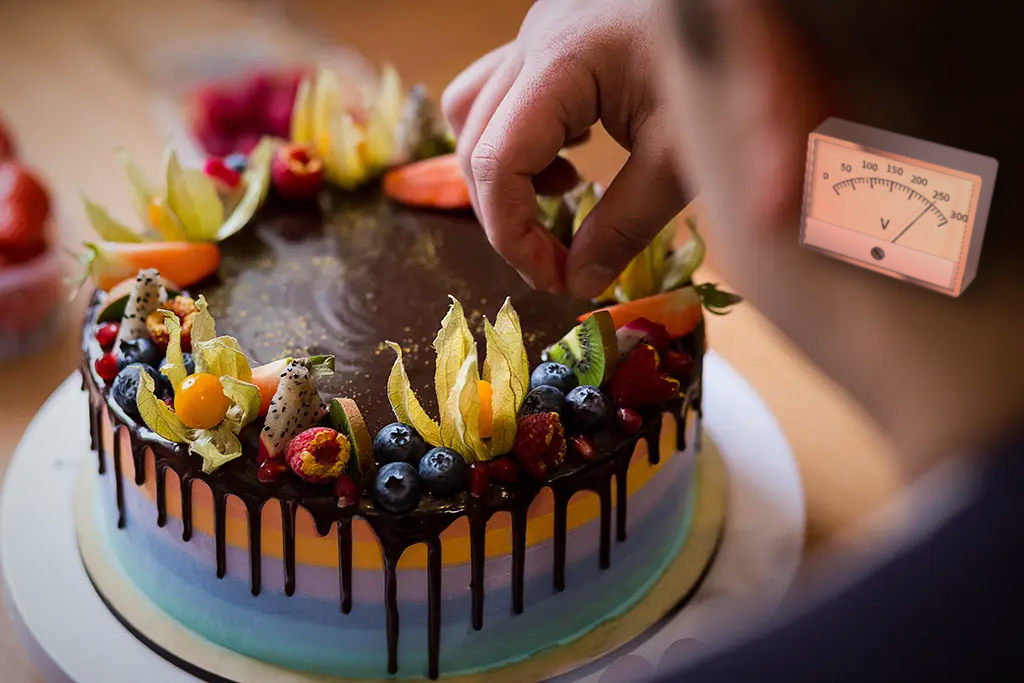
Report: 250; V
